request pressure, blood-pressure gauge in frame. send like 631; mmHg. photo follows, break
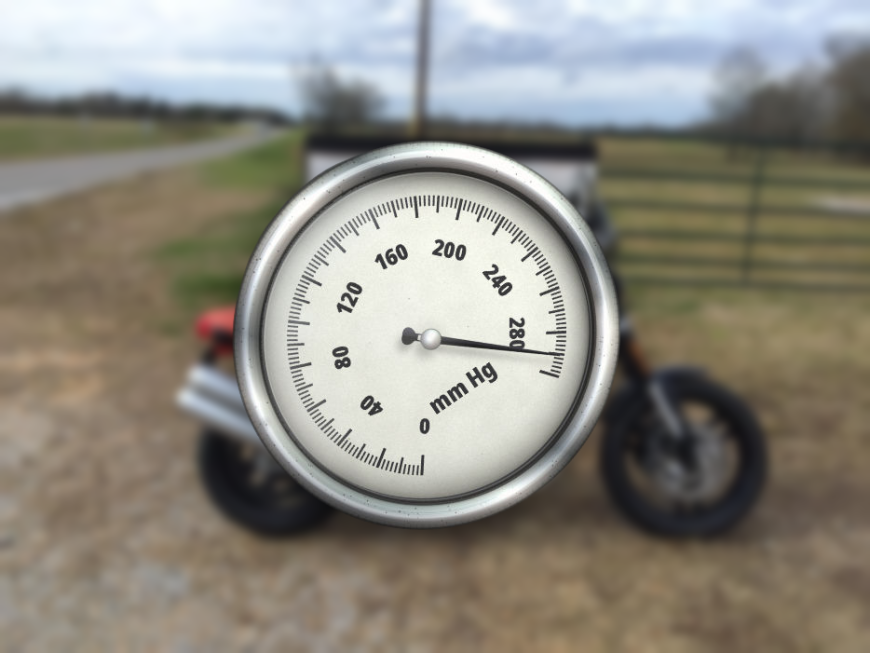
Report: 290; mmHg
